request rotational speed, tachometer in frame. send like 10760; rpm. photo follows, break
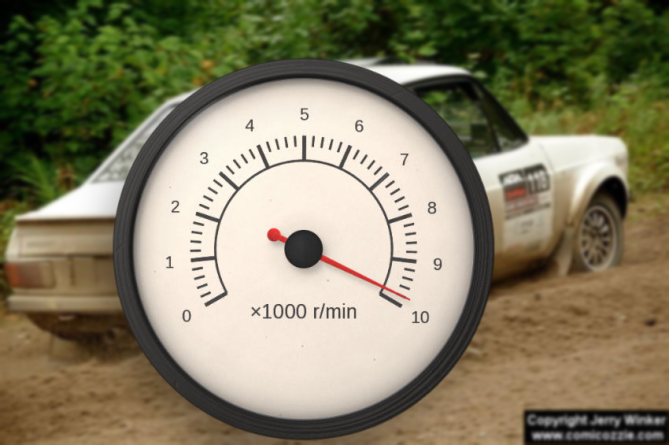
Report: 9800; rpm
